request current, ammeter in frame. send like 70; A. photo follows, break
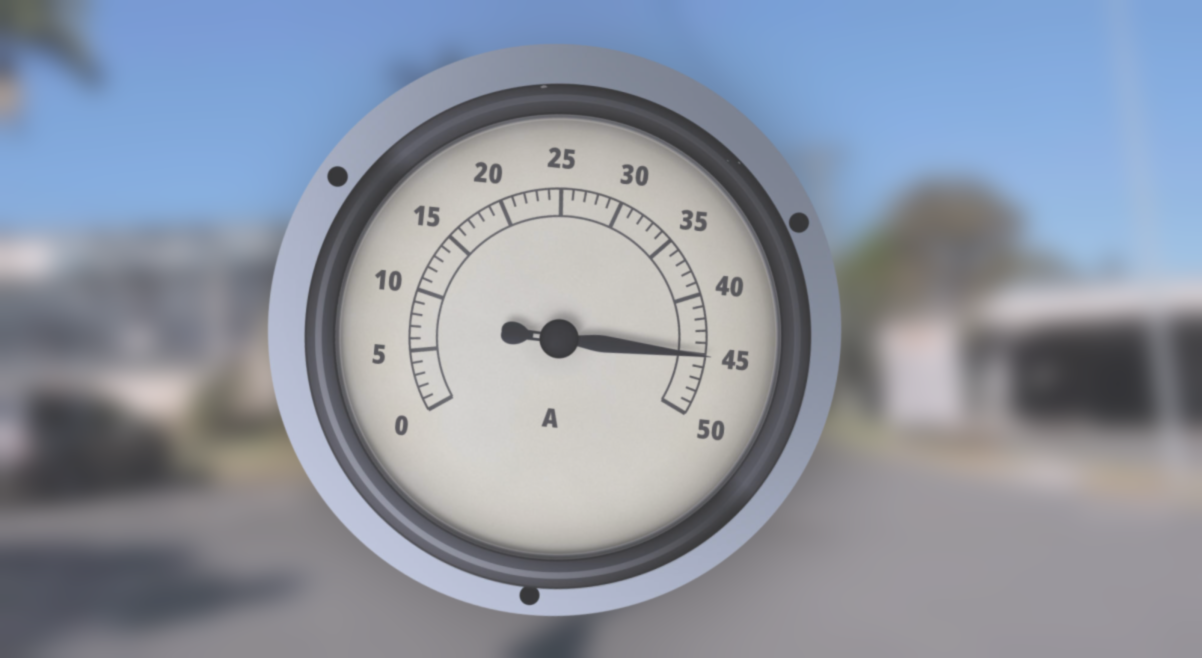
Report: 45; A
